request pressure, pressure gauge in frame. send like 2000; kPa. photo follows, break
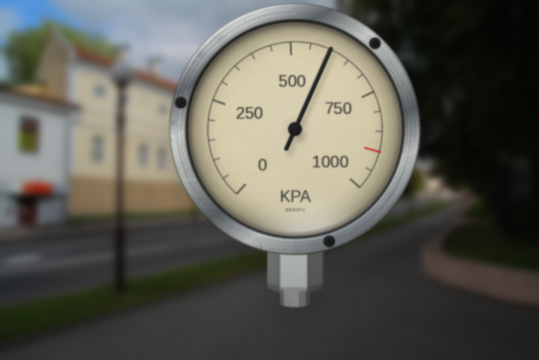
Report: 600; kPa
